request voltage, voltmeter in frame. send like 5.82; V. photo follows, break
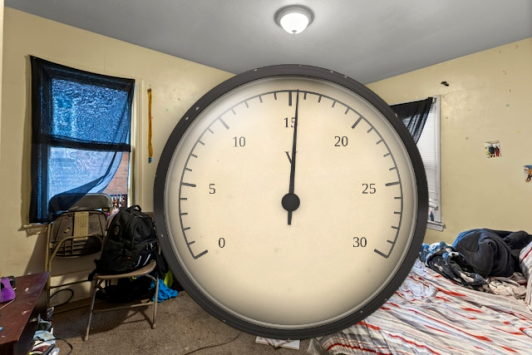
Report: 15.5; V
